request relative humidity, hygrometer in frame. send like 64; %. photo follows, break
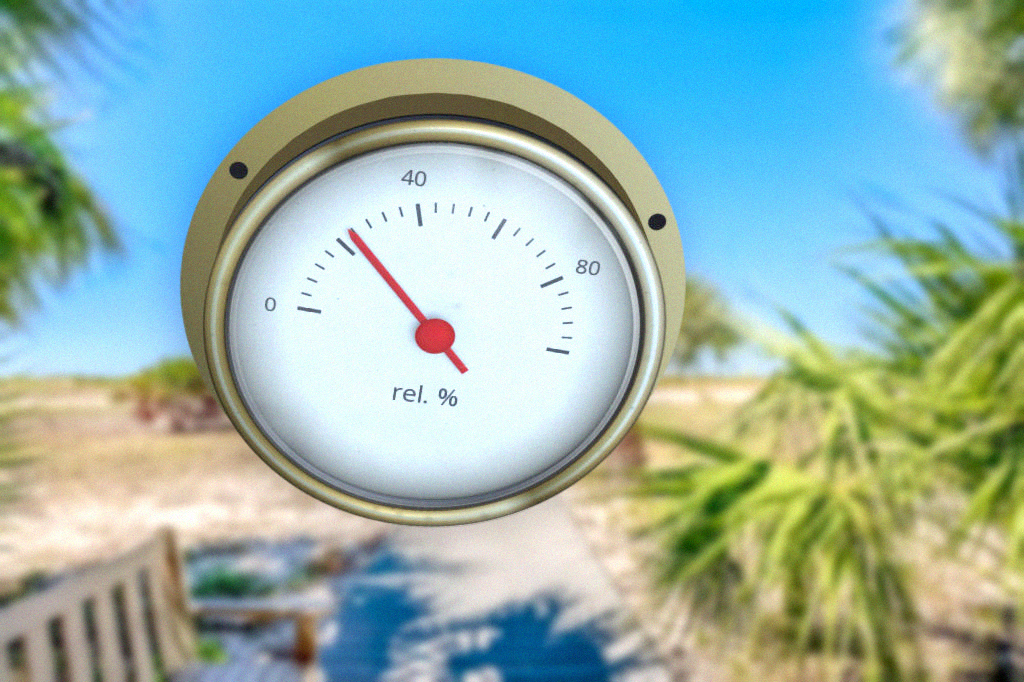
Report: 24; %
